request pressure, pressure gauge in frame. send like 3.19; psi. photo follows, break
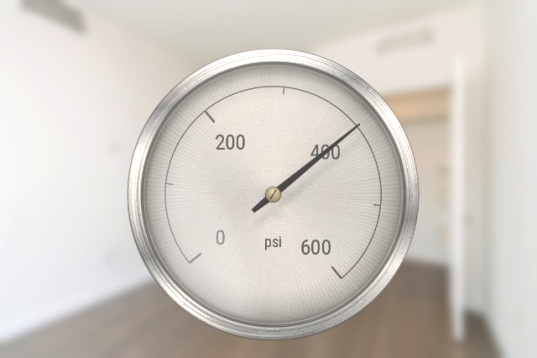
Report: 400; psi
